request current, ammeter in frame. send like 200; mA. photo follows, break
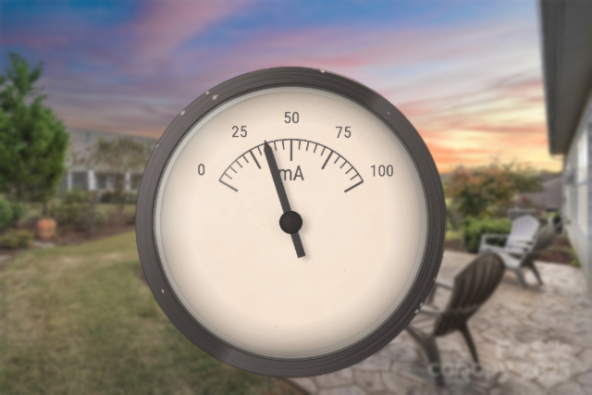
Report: 35; mA
